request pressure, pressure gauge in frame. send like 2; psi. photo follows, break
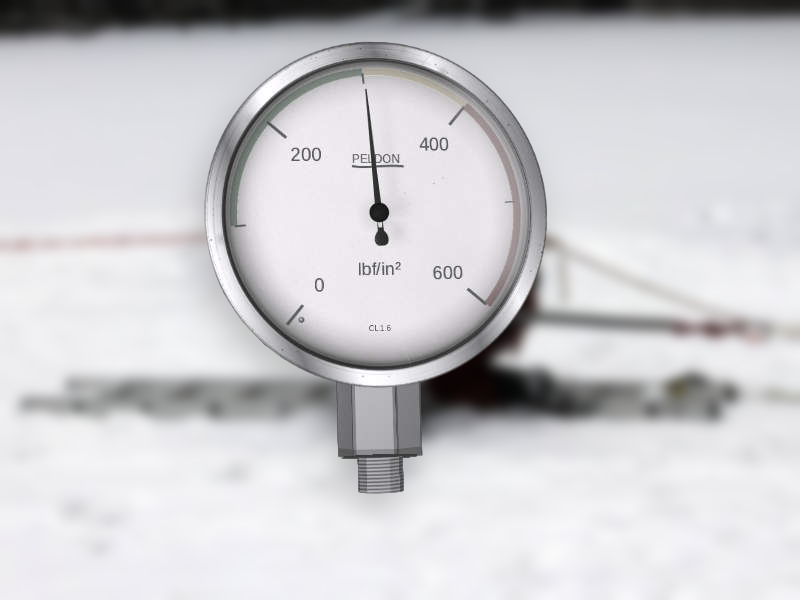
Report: 300; psi
